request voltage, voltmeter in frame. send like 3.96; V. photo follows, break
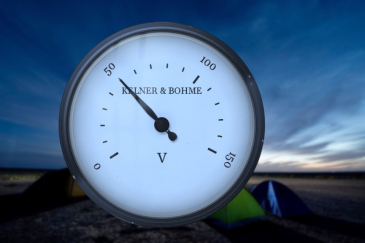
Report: 50; V
